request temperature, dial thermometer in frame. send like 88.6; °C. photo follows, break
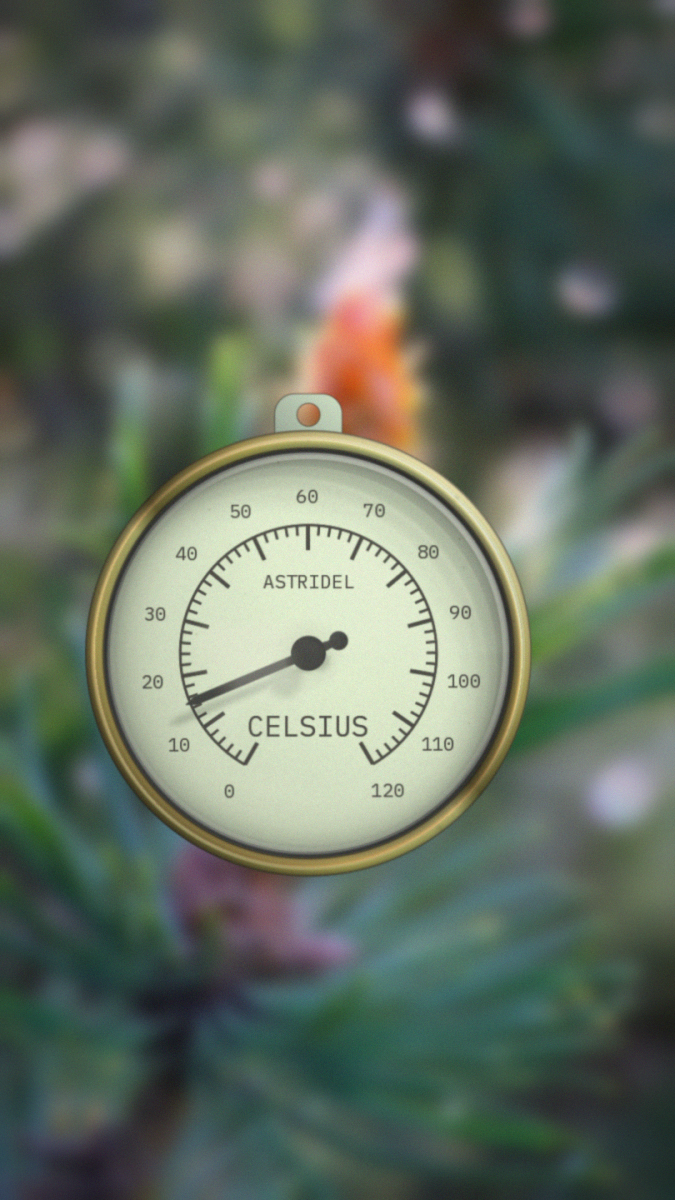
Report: 15; °C
